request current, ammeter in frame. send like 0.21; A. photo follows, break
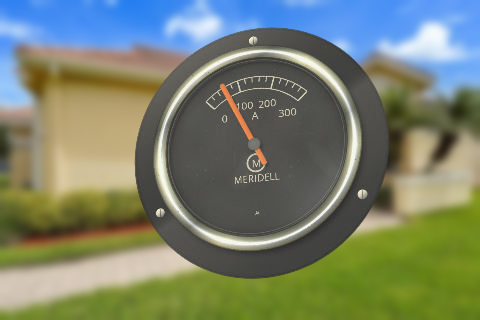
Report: 60; A
